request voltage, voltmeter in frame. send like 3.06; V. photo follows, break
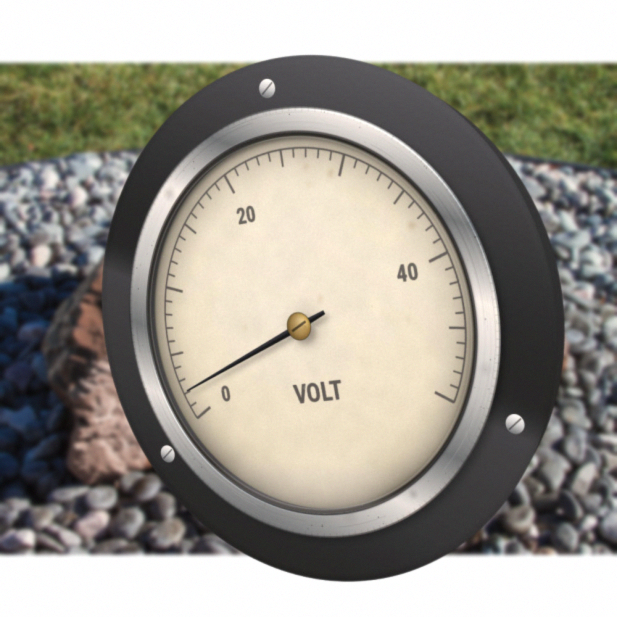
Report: 2; V
